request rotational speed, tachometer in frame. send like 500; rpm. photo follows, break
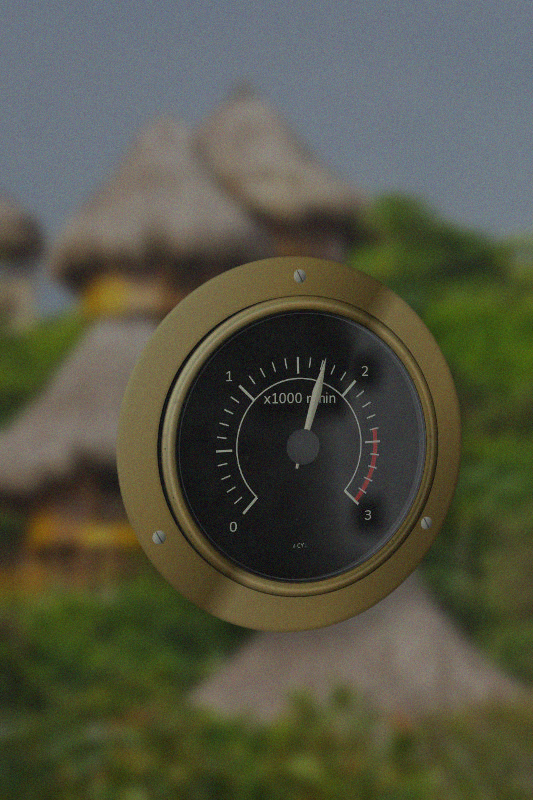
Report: 1700; rpm
